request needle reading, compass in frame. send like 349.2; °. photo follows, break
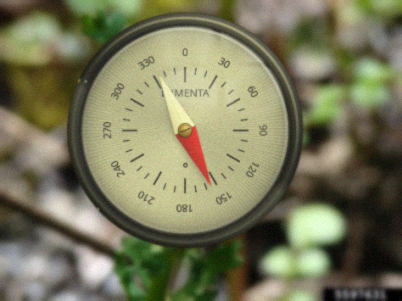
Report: 155; °
